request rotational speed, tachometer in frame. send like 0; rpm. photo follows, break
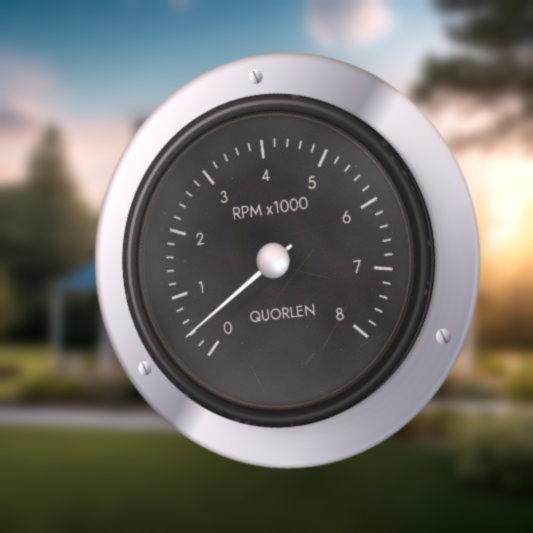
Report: 400; rpm
